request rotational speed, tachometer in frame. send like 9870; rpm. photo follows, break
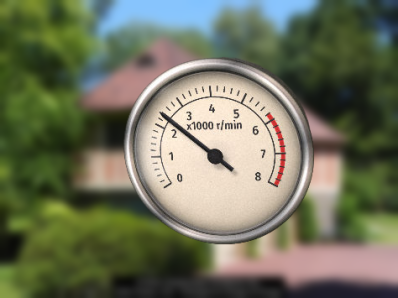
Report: 2400; rpm
